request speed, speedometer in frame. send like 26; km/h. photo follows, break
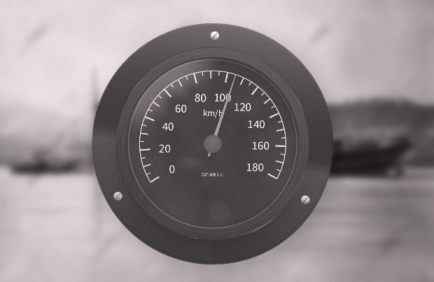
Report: 105; km/h
